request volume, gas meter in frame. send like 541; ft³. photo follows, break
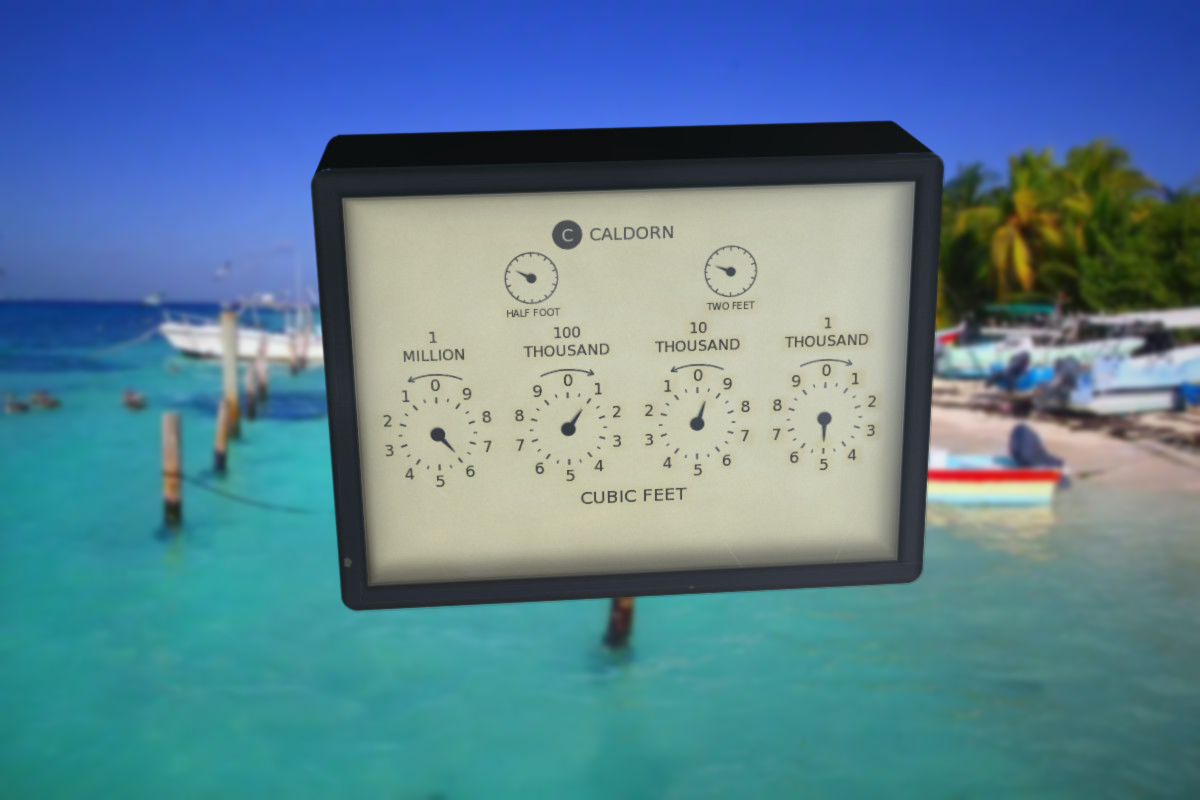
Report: 609500; ft³
